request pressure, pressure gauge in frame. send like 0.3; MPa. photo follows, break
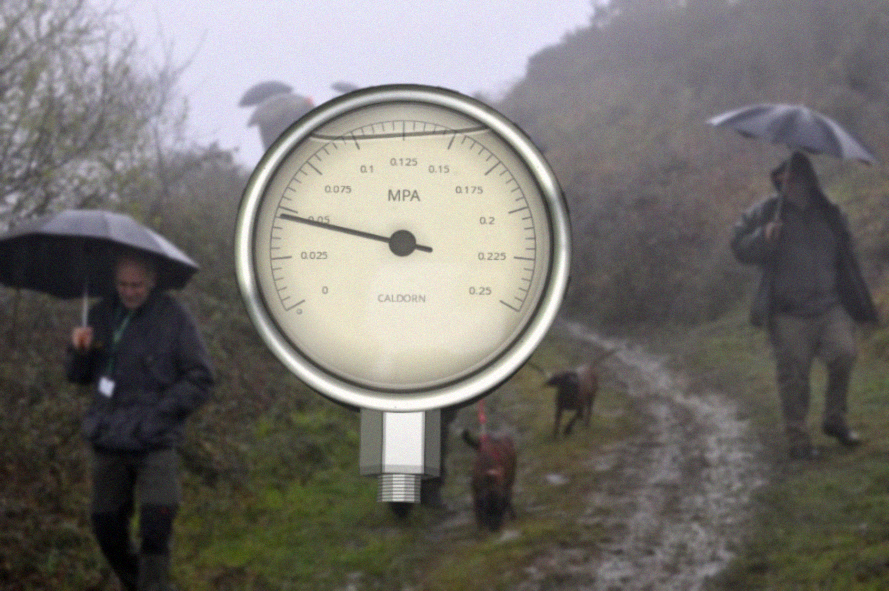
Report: 0.045; MPa
